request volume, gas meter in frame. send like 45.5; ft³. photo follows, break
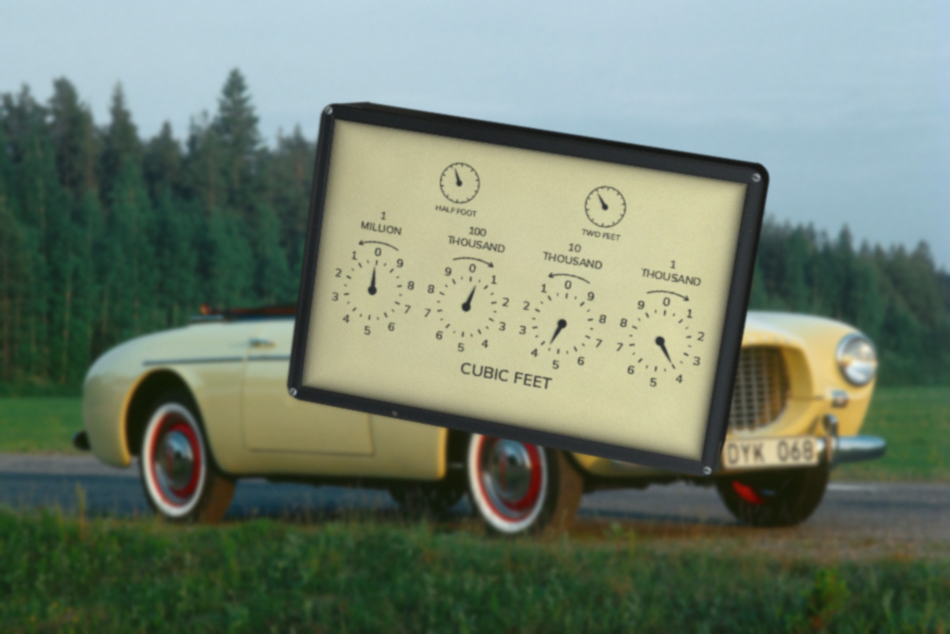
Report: 4400; ft³
